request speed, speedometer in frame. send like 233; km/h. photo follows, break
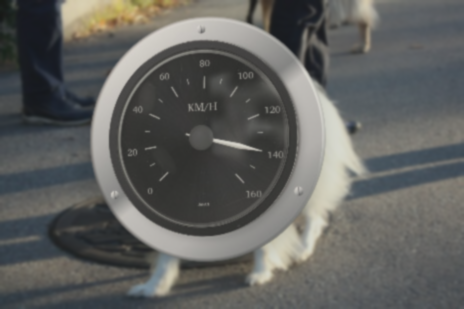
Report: 140; km/h
